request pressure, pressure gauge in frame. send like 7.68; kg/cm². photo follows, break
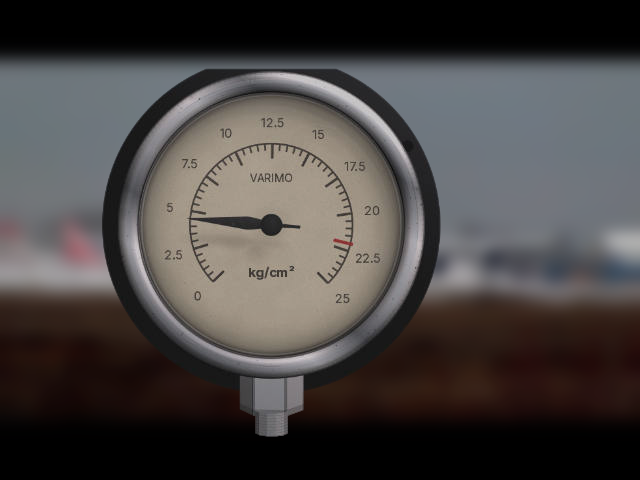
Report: 4.5; kg/cm²
